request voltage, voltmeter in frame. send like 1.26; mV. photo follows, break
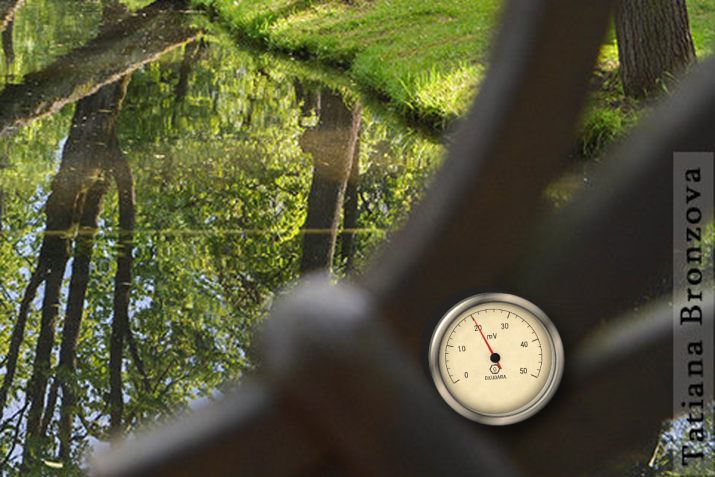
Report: 20; mV
